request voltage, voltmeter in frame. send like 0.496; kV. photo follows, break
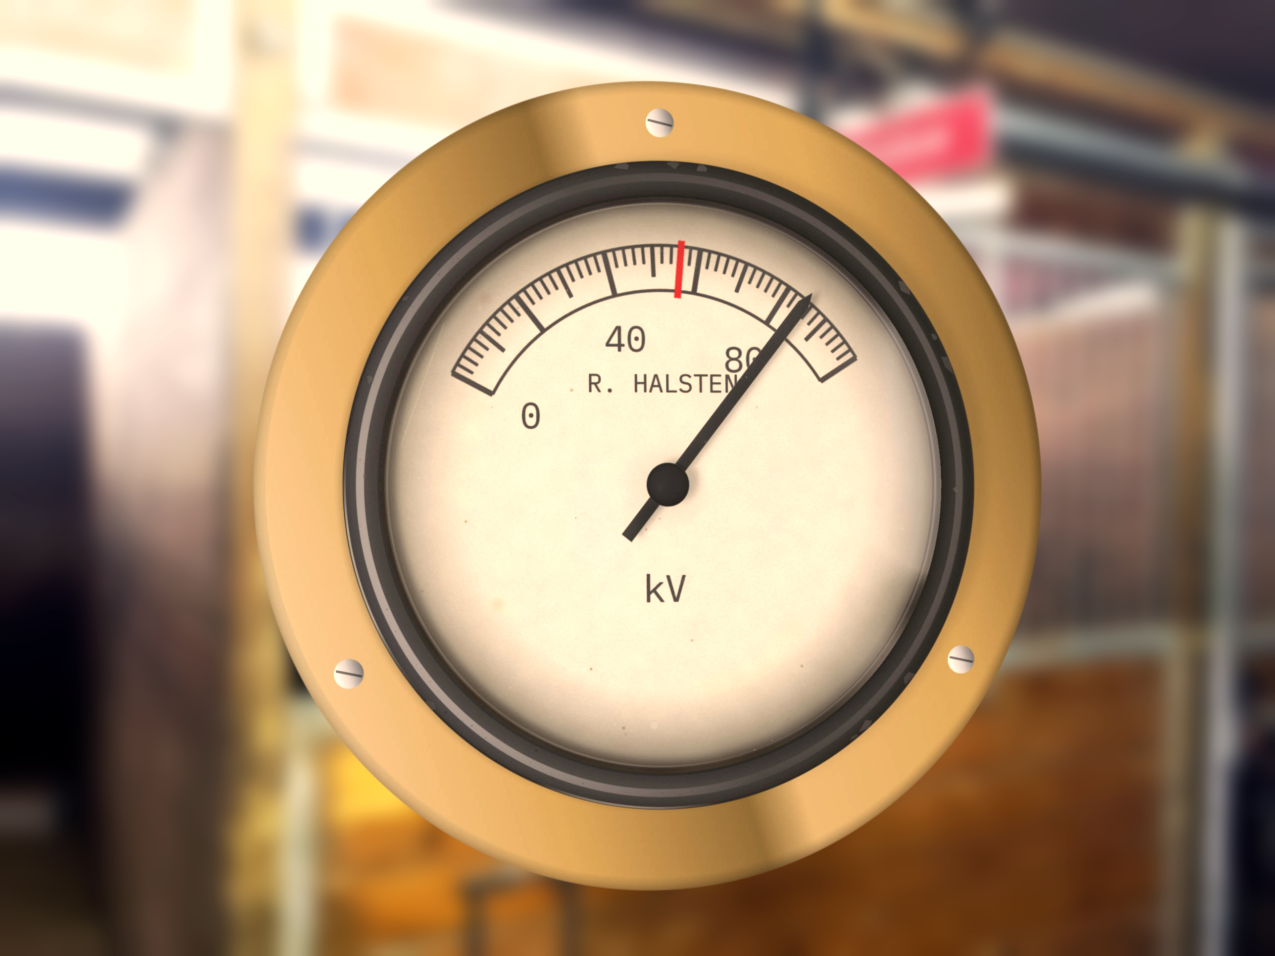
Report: 84; kV
